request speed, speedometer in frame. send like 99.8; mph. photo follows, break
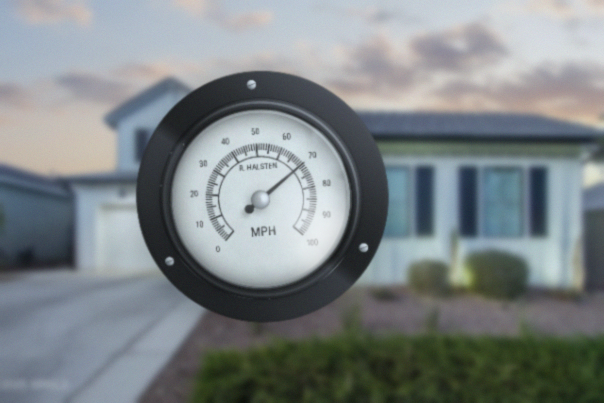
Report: 70; mph
